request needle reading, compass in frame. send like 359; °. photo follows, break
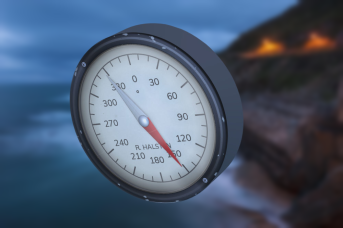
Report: 150; °
